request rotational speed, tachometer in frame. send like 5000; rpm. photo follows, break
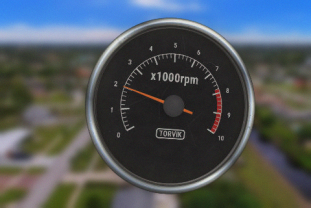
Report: 2000; rpm
